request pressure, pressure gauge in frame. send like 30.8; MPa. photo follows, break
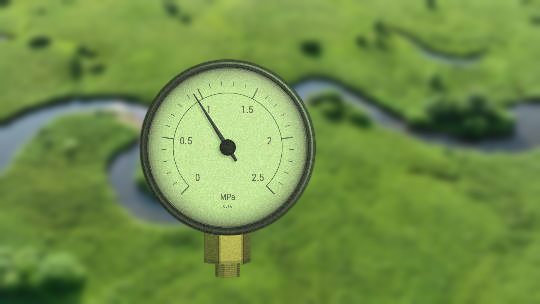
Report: 0.95; MPa
